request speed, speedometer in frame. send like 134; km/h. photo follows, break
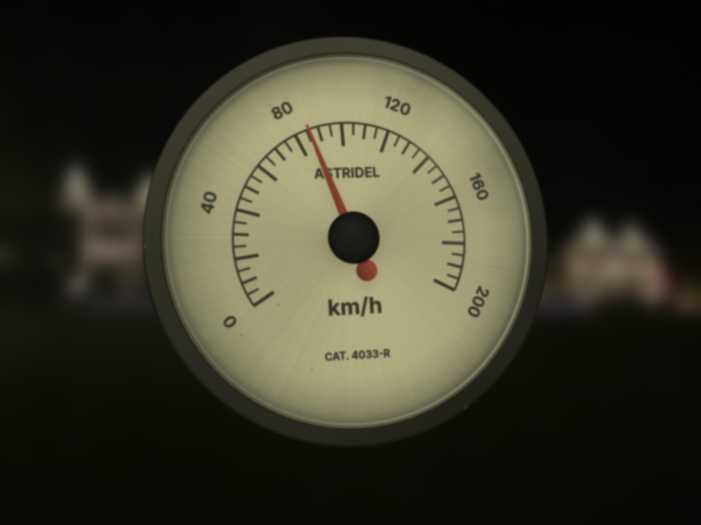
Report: 85; km/h
